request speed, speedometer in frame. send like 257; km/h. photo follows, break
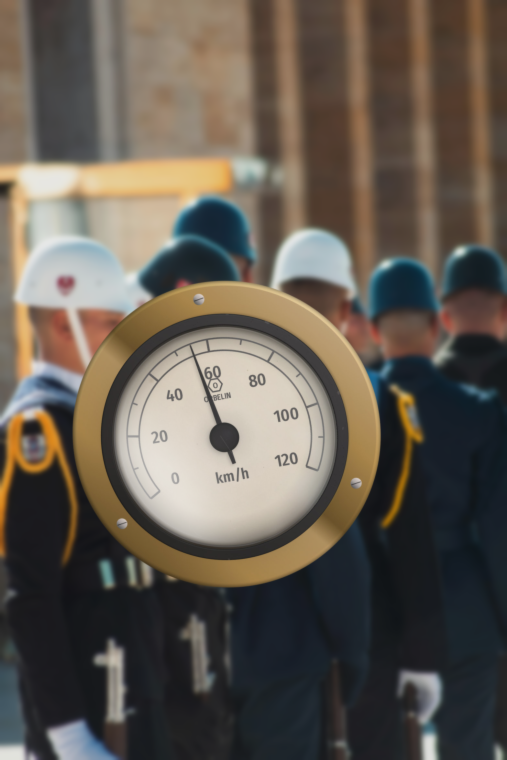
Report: 55; km/h
